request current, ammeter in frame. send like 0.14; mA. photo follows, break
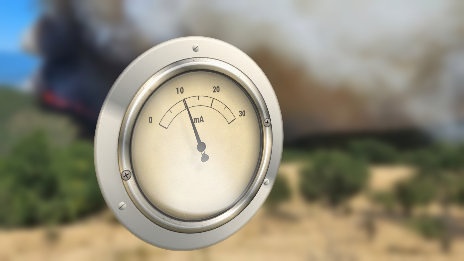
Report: 10; mA
